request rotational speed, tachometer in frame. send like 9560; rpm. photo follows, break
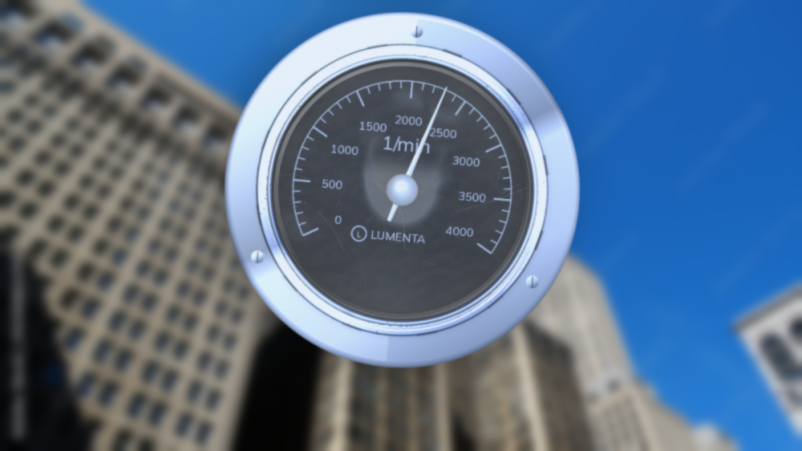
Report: 2300; rpm
